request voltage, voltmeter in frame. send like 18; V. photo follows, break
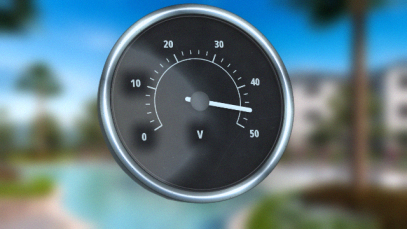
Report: 46; V
